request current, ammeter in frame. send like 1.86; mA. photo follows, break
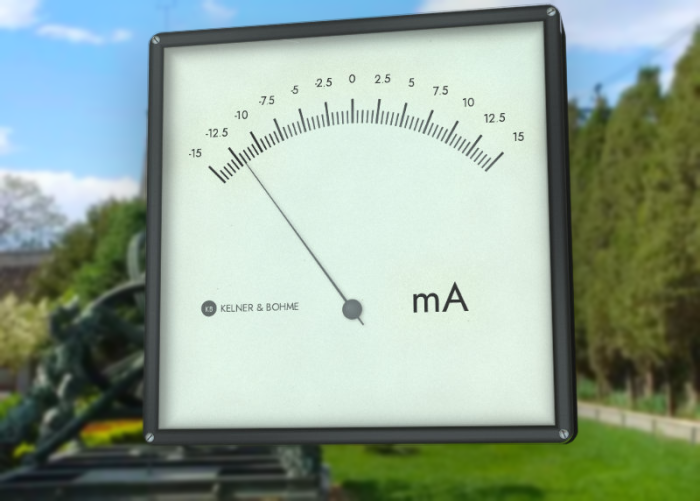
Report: -12; mA
